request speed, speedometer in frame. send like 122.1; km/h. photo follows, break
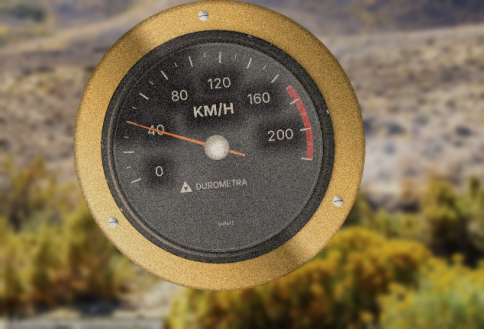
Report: 40; km/h
